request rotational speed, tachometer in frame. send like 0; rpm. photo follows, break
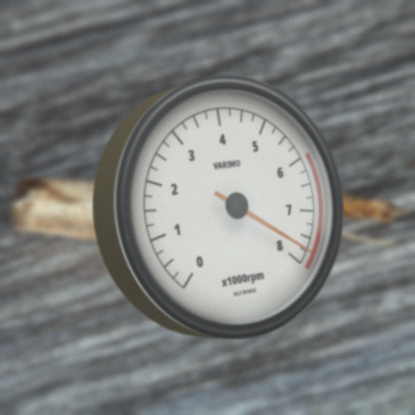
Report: 7750; rpm
